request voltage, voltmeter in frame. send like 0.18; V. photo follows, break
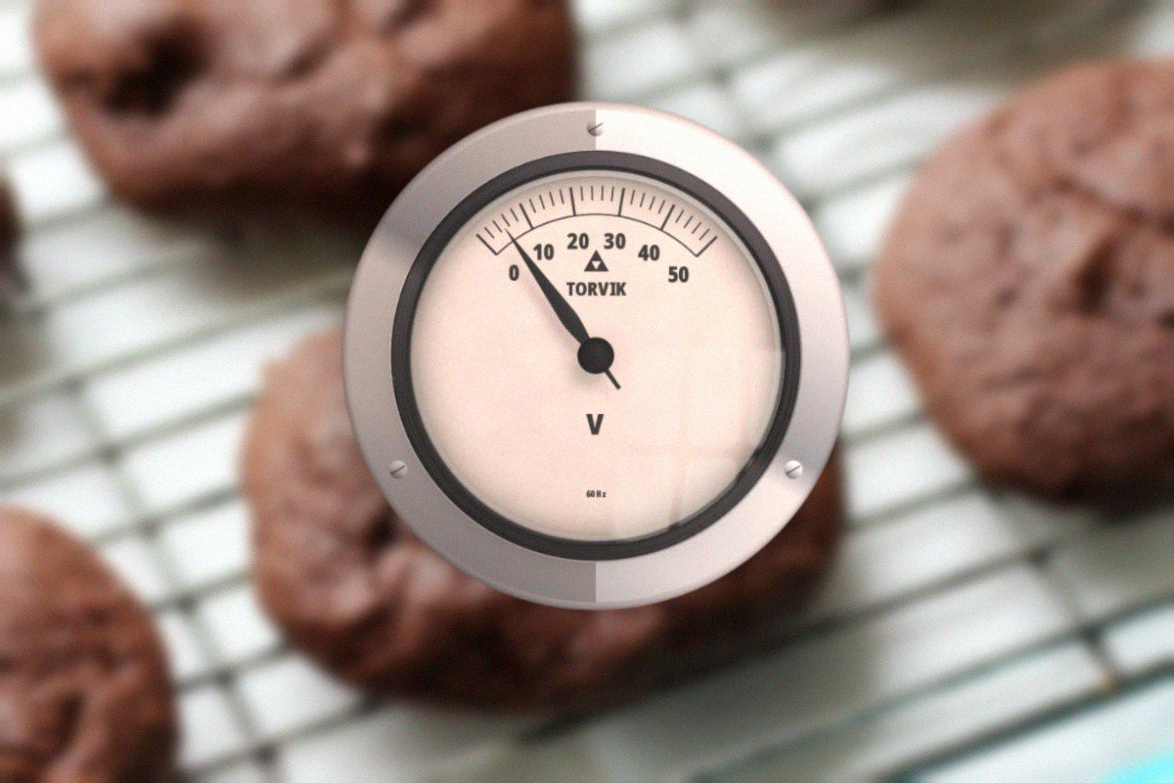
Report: 5; V
